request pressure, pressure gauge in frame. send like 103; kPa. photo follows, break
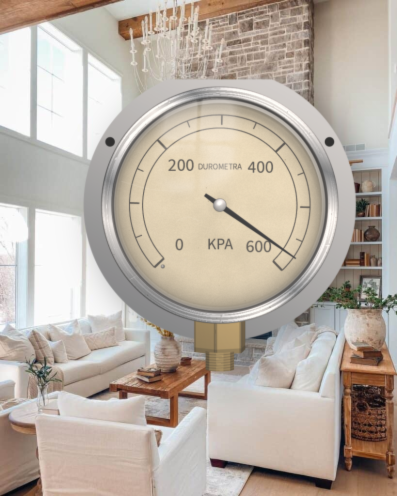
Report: 575; kPa
